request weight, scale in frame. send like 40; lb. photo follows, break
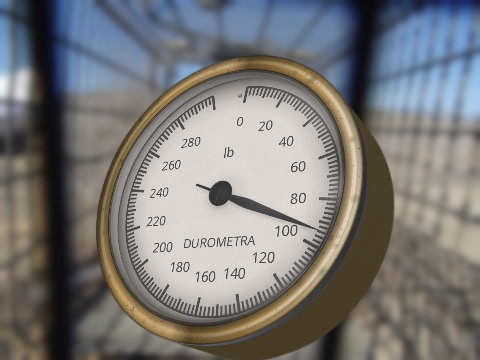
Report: 94; lb
